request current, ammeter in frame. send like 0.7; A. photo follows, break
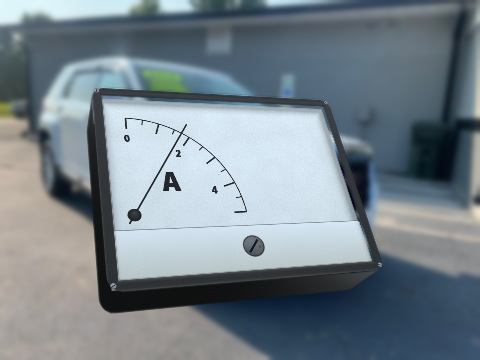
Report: 1.75; A
